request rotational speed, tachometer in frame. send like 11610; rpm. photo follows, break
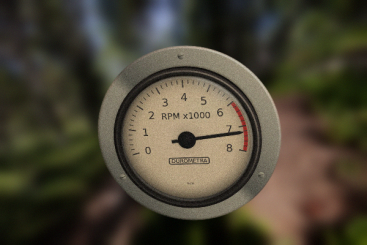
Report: 7200; rpm
